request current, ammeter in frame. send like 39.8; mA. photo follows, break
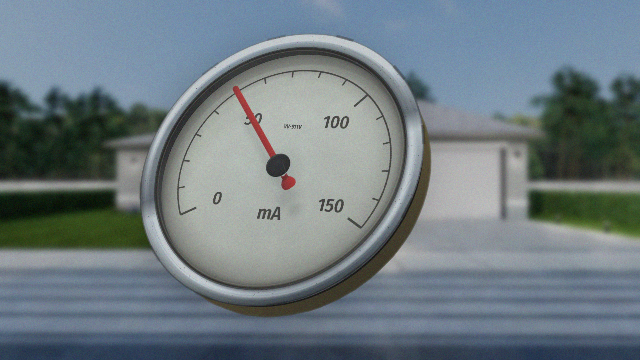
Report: 50; mA
